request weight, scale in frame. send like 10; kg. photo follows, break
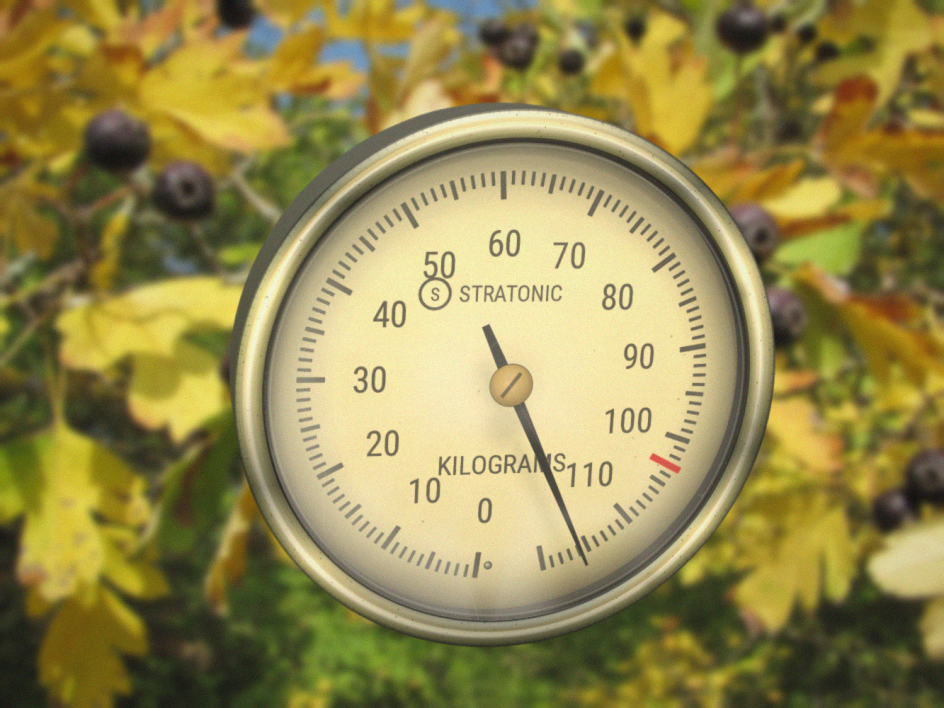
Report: 116; kg
